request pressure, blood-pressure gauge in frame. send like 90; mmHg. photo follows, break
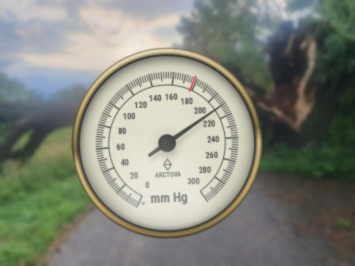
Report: 210; mmHg
